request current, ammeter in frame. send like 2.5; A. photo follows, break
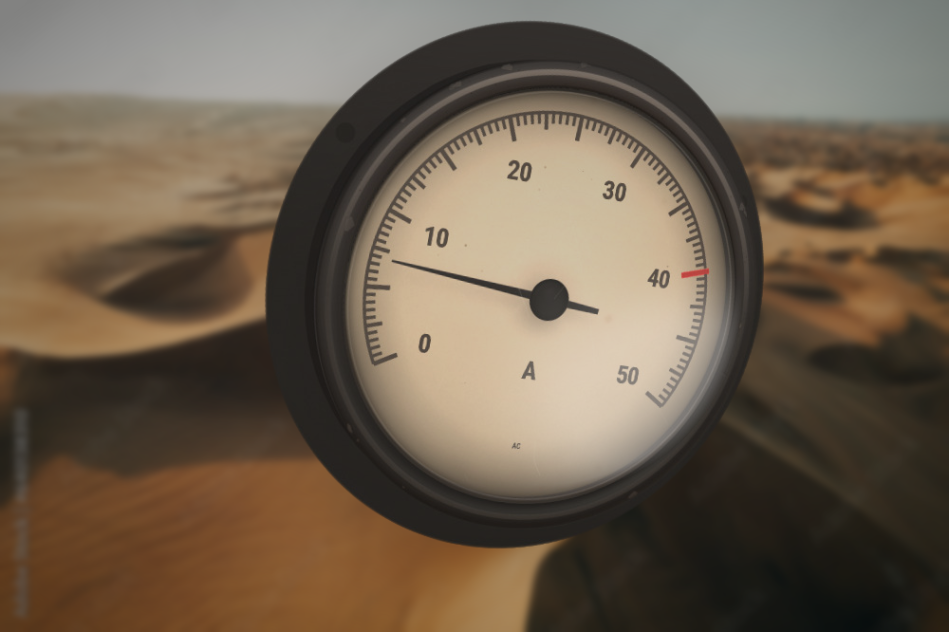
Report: 7; A
